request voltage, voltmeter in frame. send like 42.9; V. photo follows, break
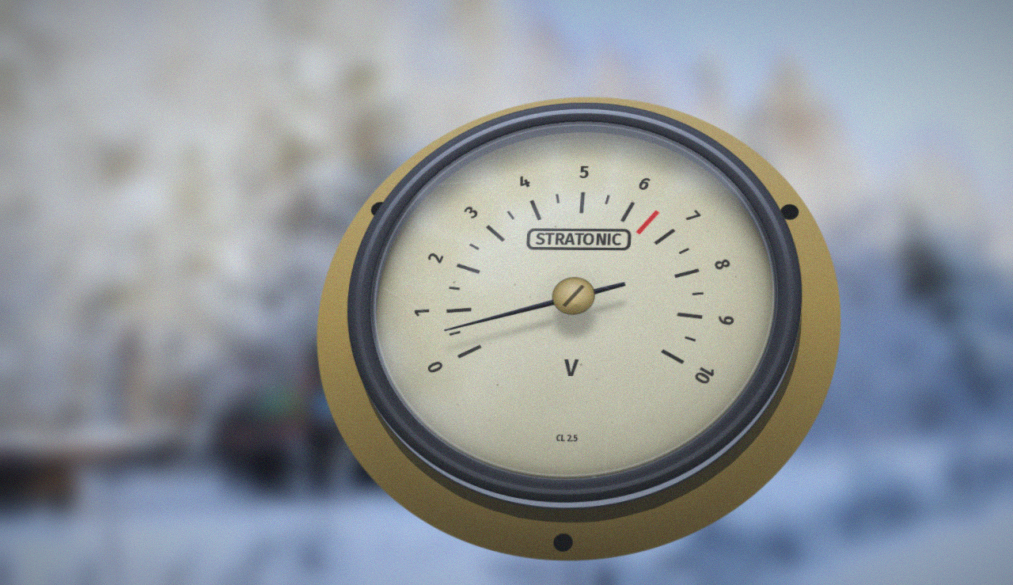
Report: 0.5; V
